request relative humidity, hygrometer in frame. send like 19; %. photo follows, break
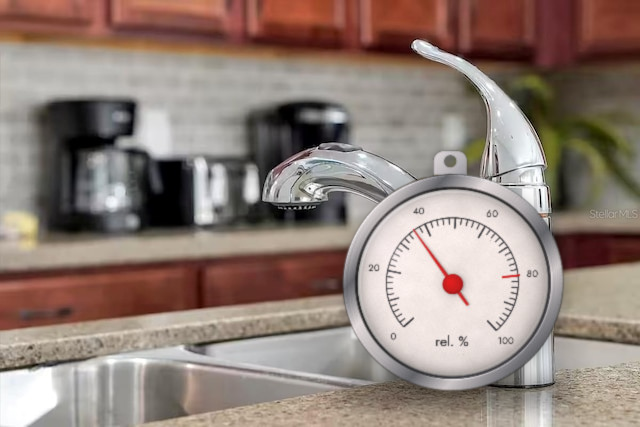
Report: 36; %
